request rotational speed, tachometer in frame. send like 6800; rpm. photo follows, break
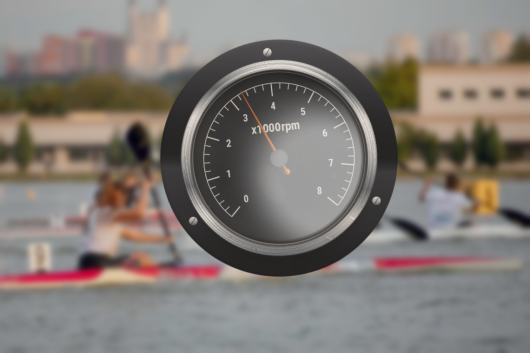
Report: 3300; rpm
